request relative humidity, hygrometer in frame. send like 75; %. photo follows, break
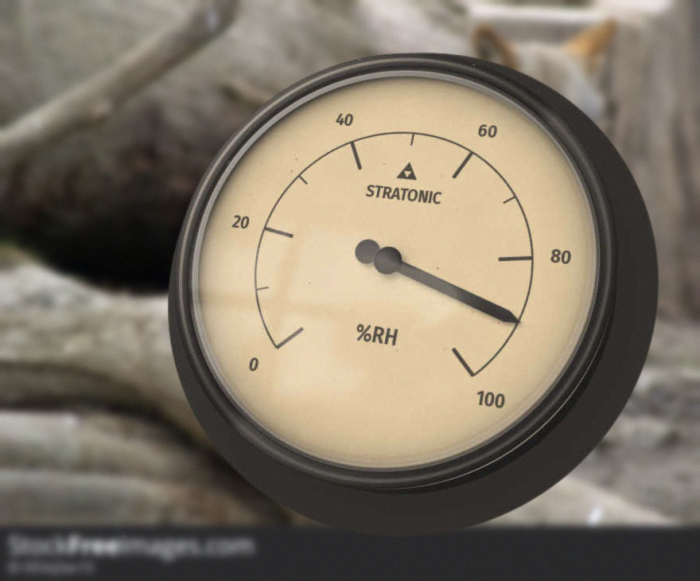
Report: 90; %
